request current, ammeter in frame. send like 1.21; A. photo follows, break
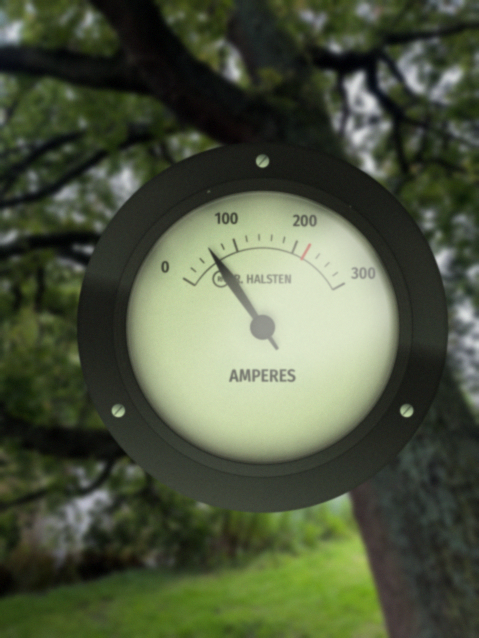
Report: 60; A
